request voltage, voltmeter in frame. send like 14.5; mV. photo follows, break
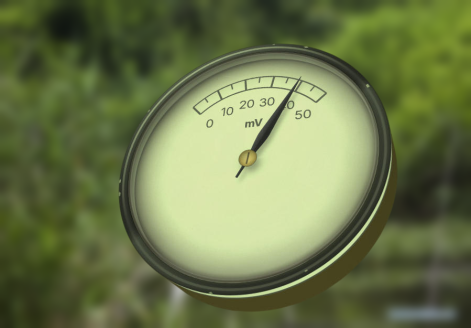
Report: 40; mV
